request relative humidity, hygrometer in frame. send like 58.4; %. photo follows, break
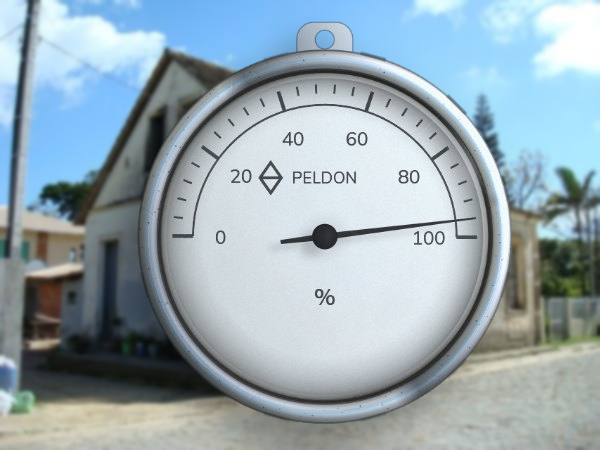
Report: 96; %
